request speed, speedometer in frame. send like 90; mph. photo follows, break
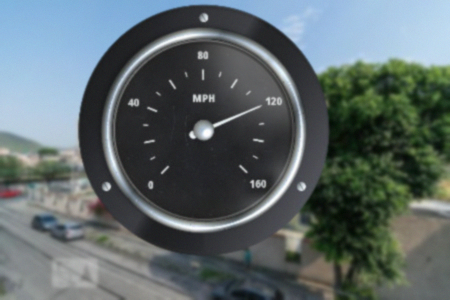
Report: 120; mph
